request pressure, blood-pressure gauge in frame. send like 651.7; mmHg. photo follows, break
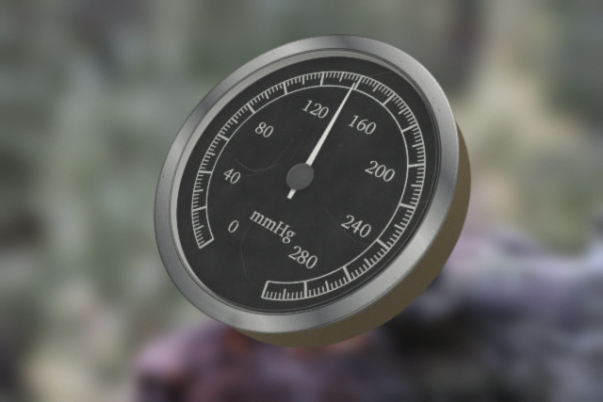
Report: 140; mmHg
